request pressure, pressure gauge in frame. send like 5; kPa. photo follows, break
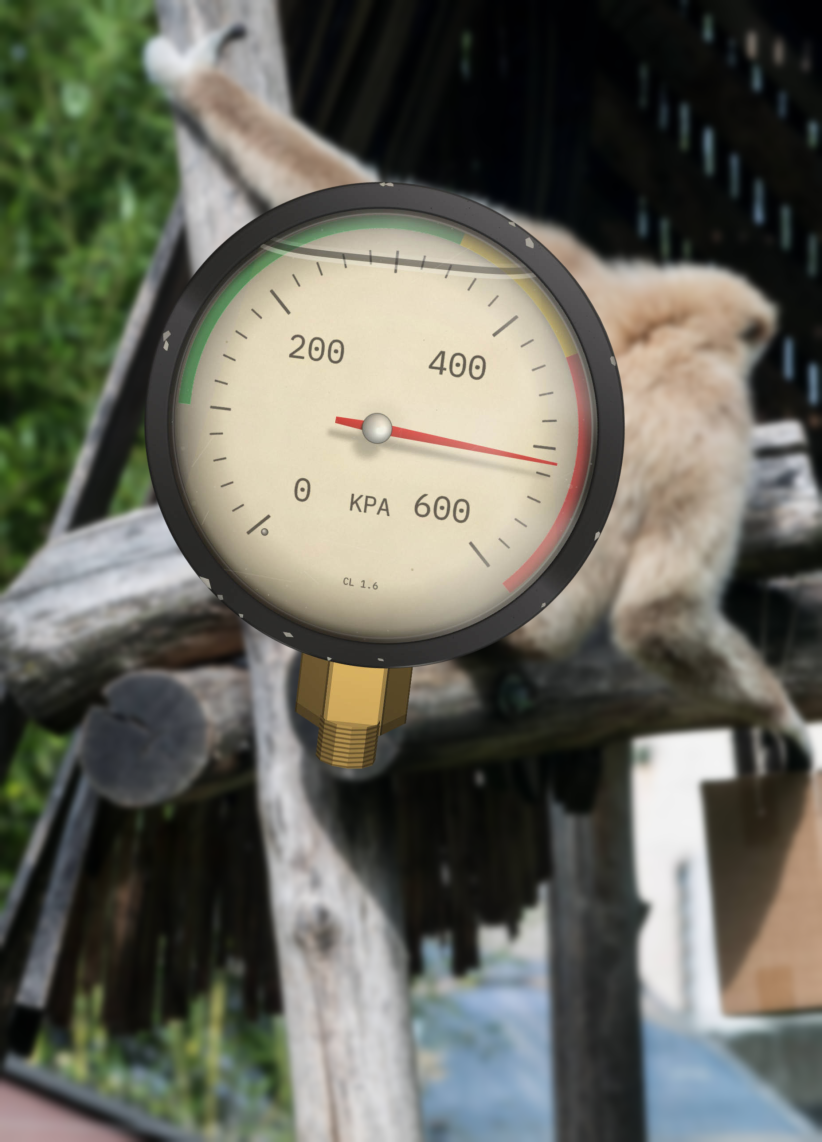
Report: 510; kPa
